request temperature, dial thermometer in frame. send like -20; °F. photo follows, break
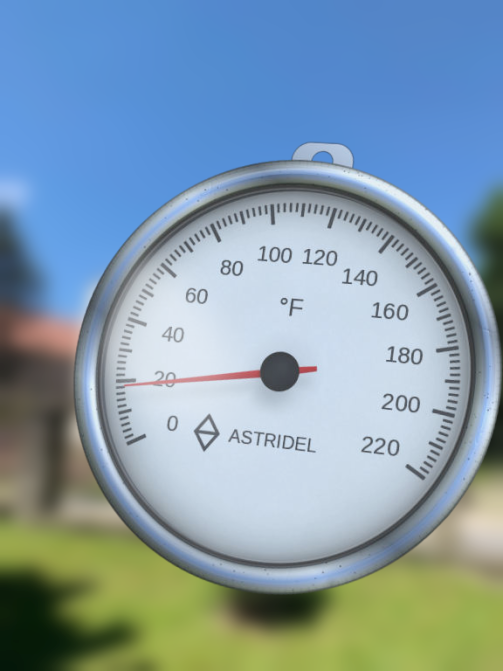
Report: 18; °F
